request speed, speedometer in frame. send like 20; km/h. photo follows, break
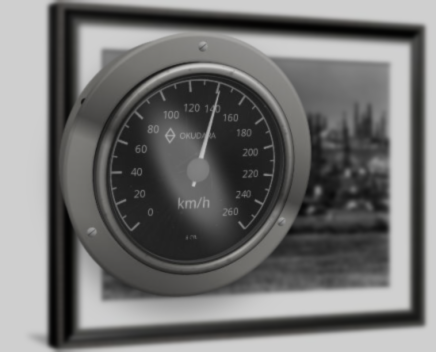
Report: 140; km/h
